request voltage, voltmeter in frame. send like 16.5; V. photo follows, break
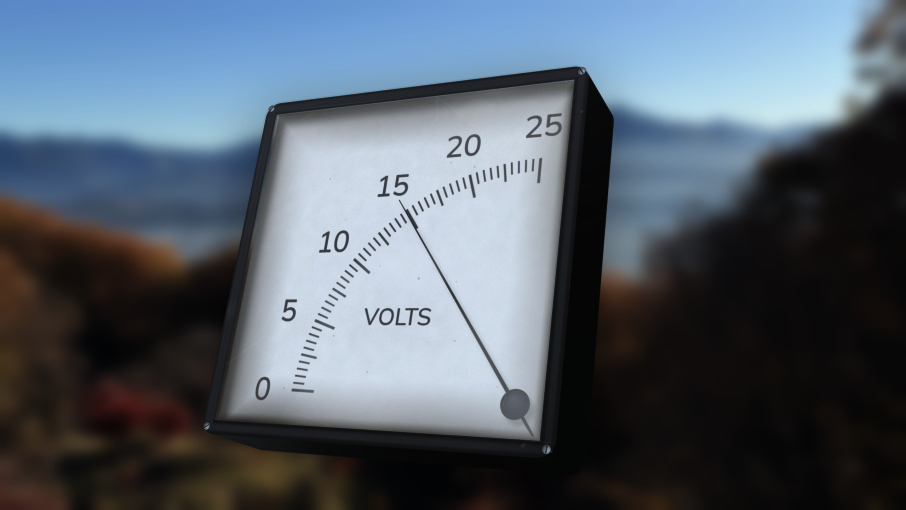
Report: 15; V
